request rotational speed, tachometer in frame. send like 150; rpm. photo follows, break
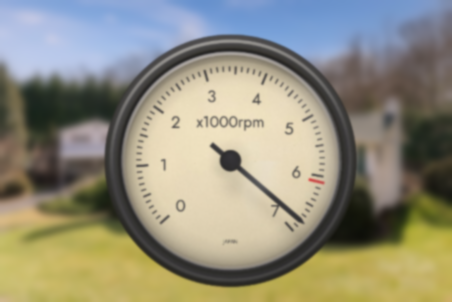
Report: 6800; rpm
